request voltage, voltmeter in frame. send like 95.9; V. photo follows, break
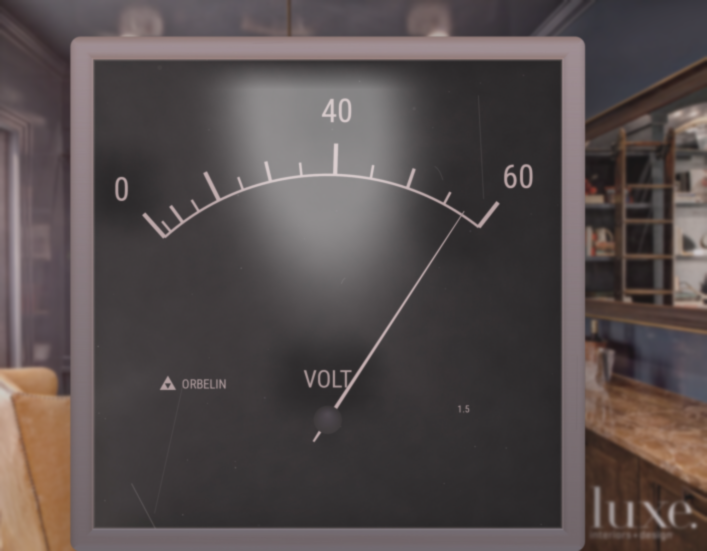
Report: 57.5; V
